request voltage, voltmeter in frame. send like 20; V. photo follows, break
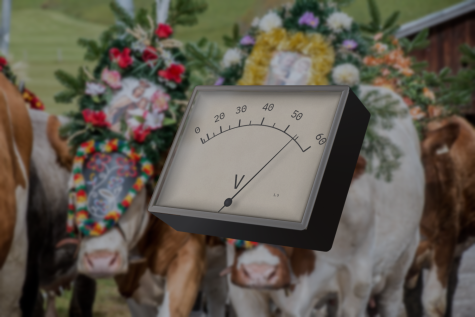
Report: 55; V
